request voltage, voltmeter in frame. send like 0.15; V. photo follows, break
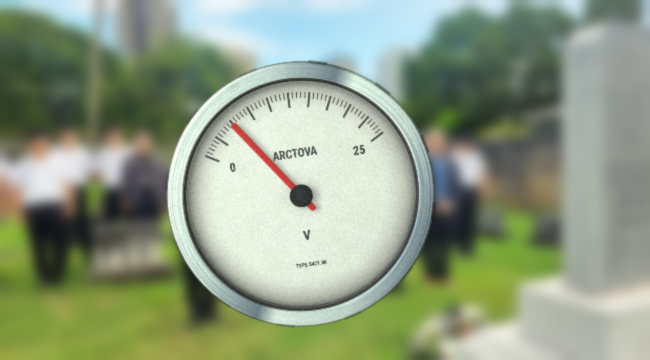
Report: 5; V
